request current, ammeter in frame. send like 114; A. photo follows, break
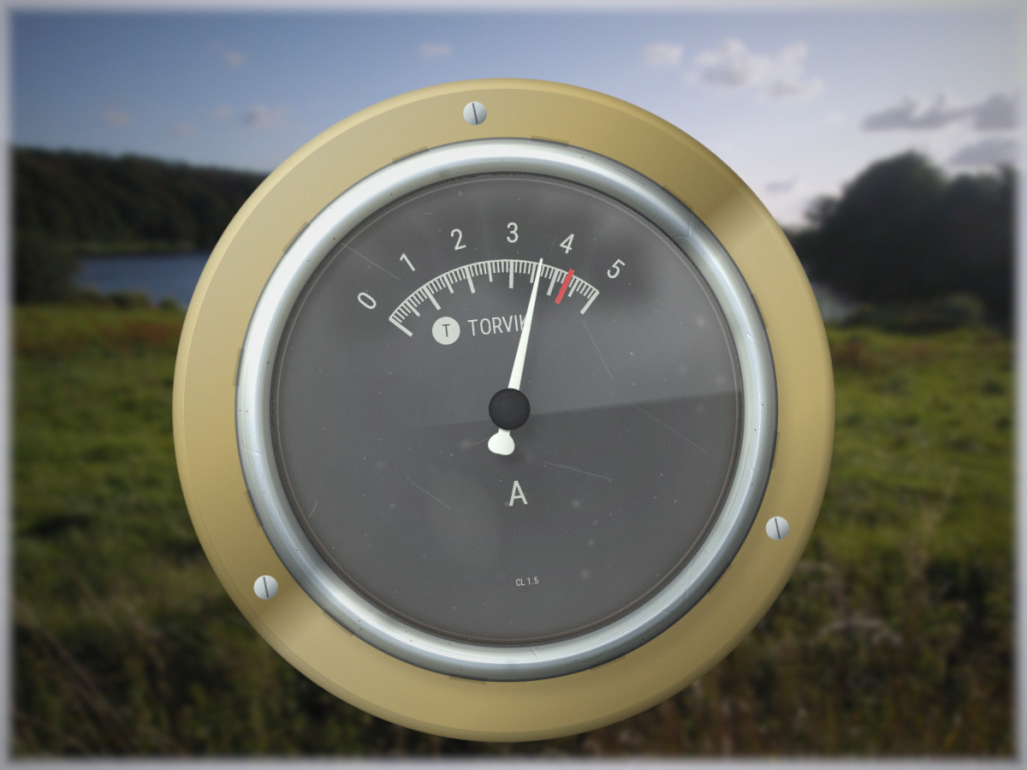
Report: 3.6; A
